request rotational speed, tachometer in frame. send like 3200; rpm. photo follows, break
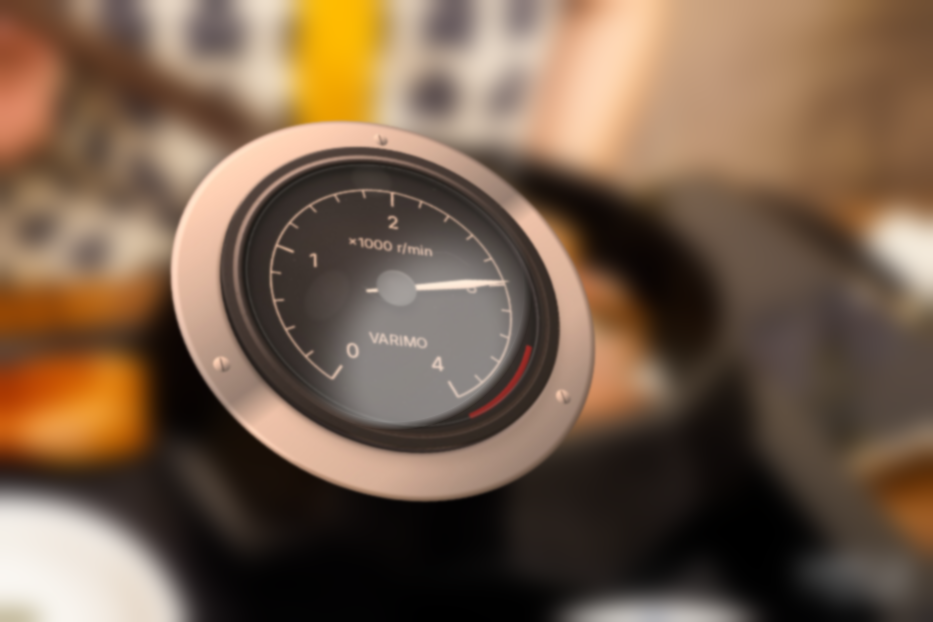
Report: 3000; rpm
